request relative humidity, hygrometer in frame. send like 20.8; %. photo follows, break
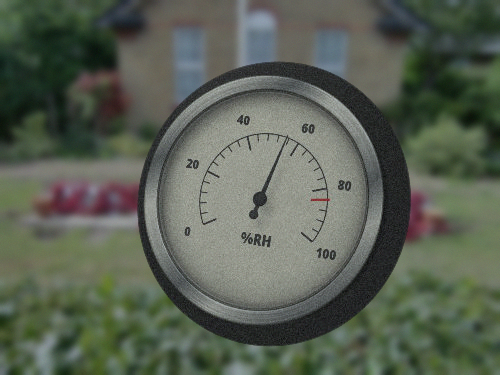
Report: 56; %
